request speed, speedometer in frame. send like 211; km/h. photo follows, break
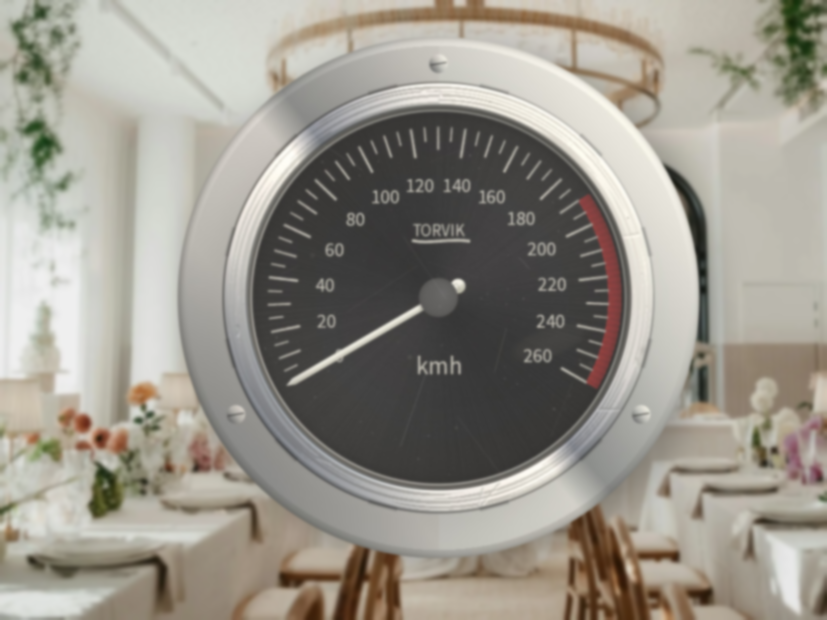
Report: 0; km/h
